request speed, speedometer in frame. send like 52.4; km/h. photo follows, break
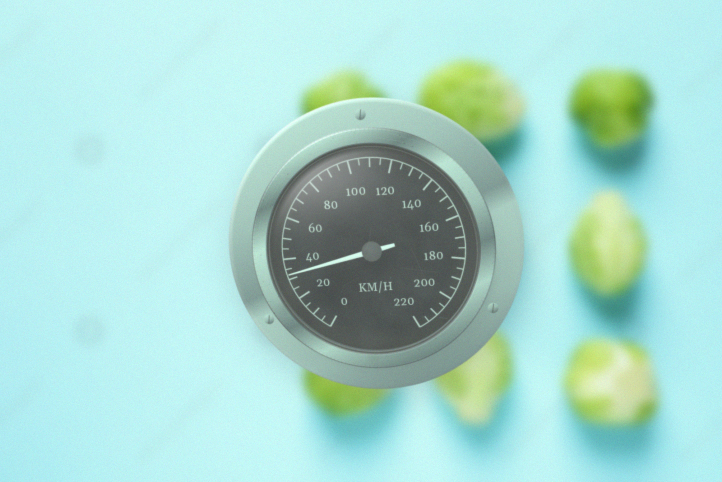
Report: 32.5; km/h
